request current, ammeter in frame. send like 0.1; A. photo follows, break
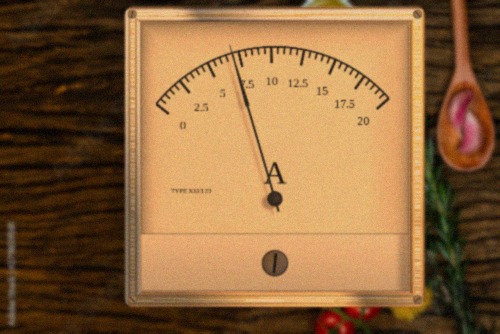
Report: 7; A
